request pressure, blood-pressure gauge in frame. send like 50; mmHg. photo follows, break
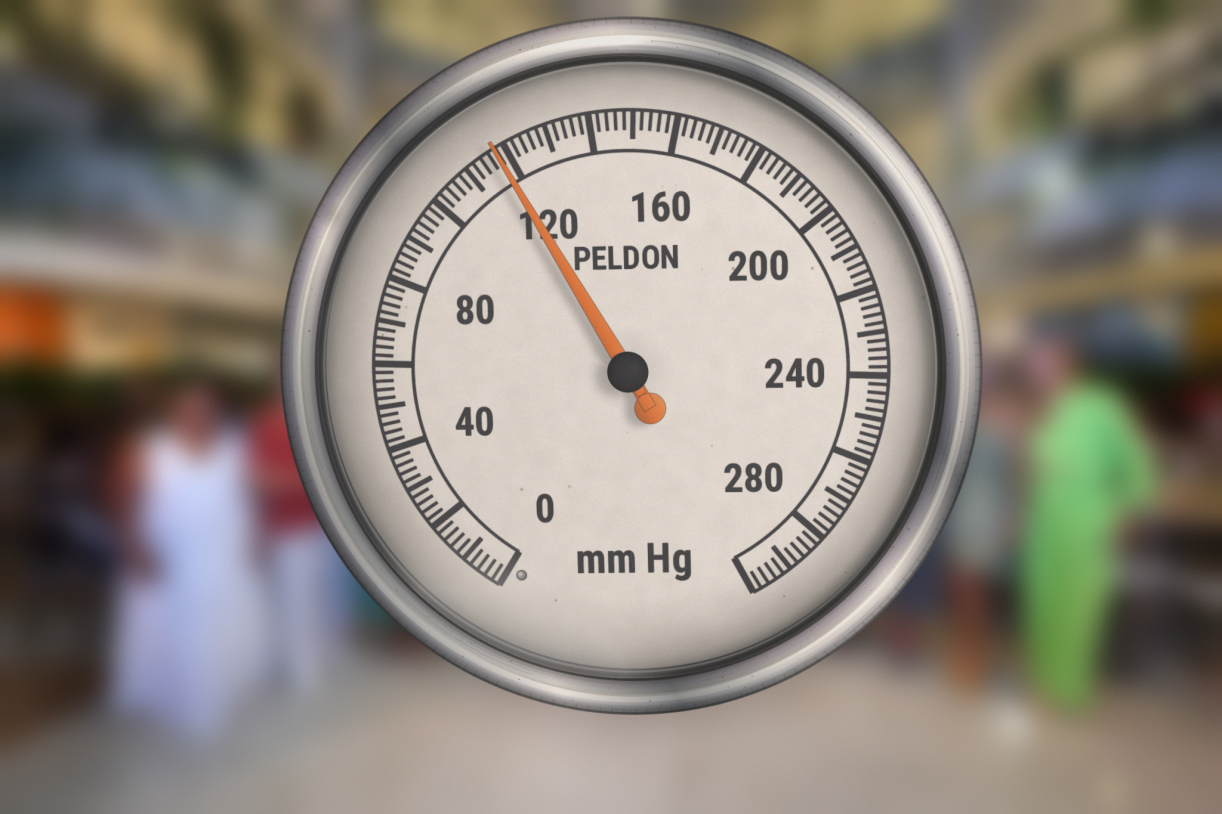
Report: 118; mmHg
